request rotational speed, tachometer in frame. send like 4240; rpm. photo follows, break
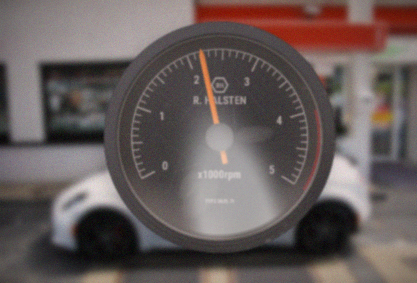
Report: 2200; rpm
